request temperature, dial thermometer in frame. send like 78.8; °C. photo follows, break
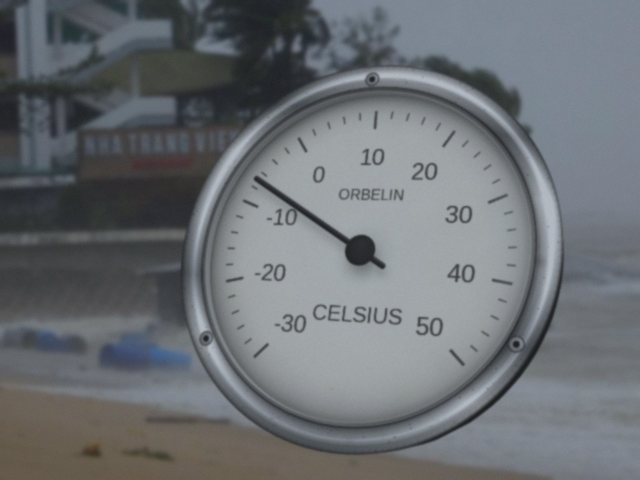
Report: -7; °C
